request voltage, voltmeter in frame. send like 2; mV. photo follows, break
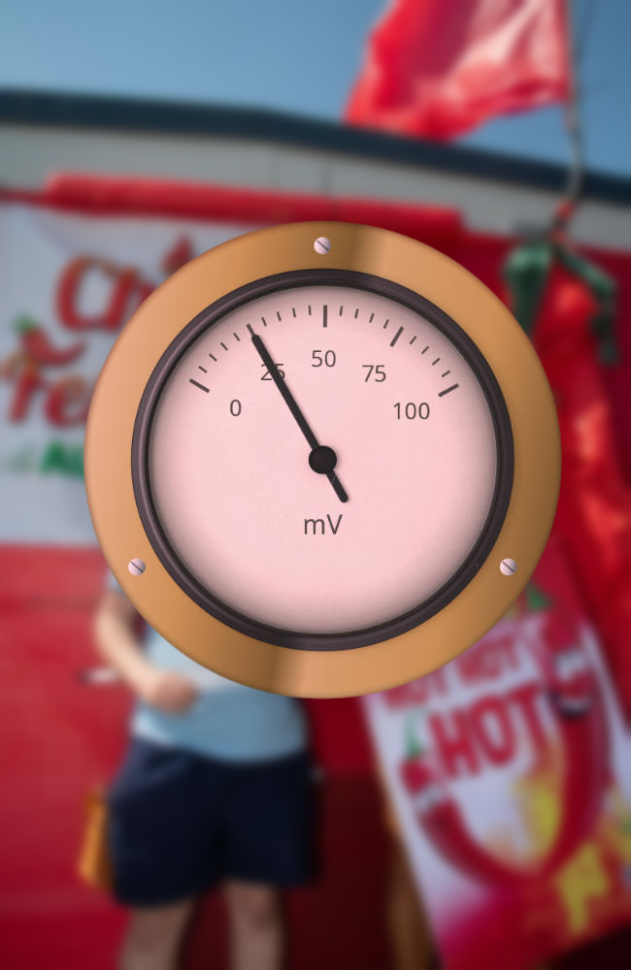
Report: 25; mV
